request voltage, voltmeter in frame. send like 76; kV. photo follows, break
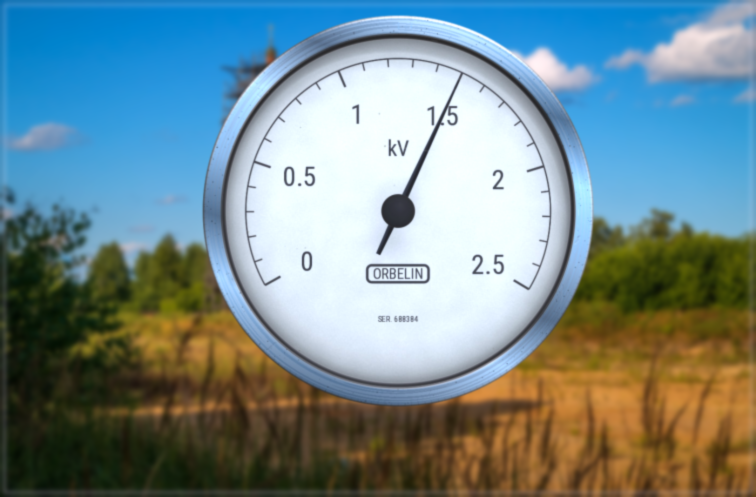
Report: 1.5; kV
